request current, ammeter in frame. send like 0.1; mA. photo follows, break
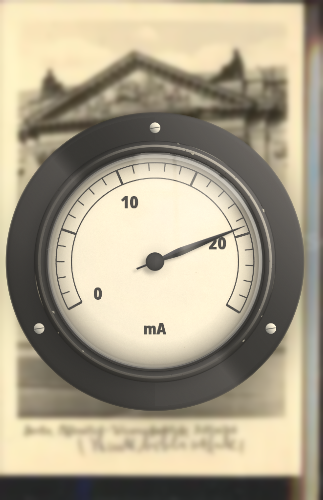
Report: 19.5; mA
